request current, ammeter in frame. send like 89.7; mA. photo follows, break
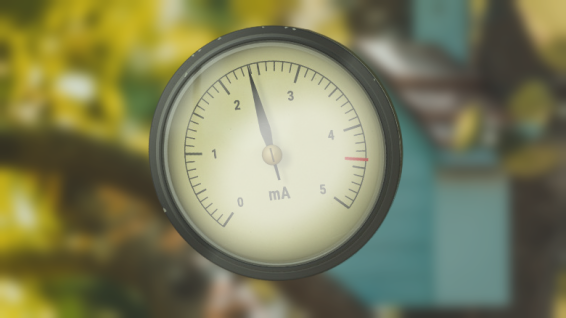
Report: 2.4; mA
